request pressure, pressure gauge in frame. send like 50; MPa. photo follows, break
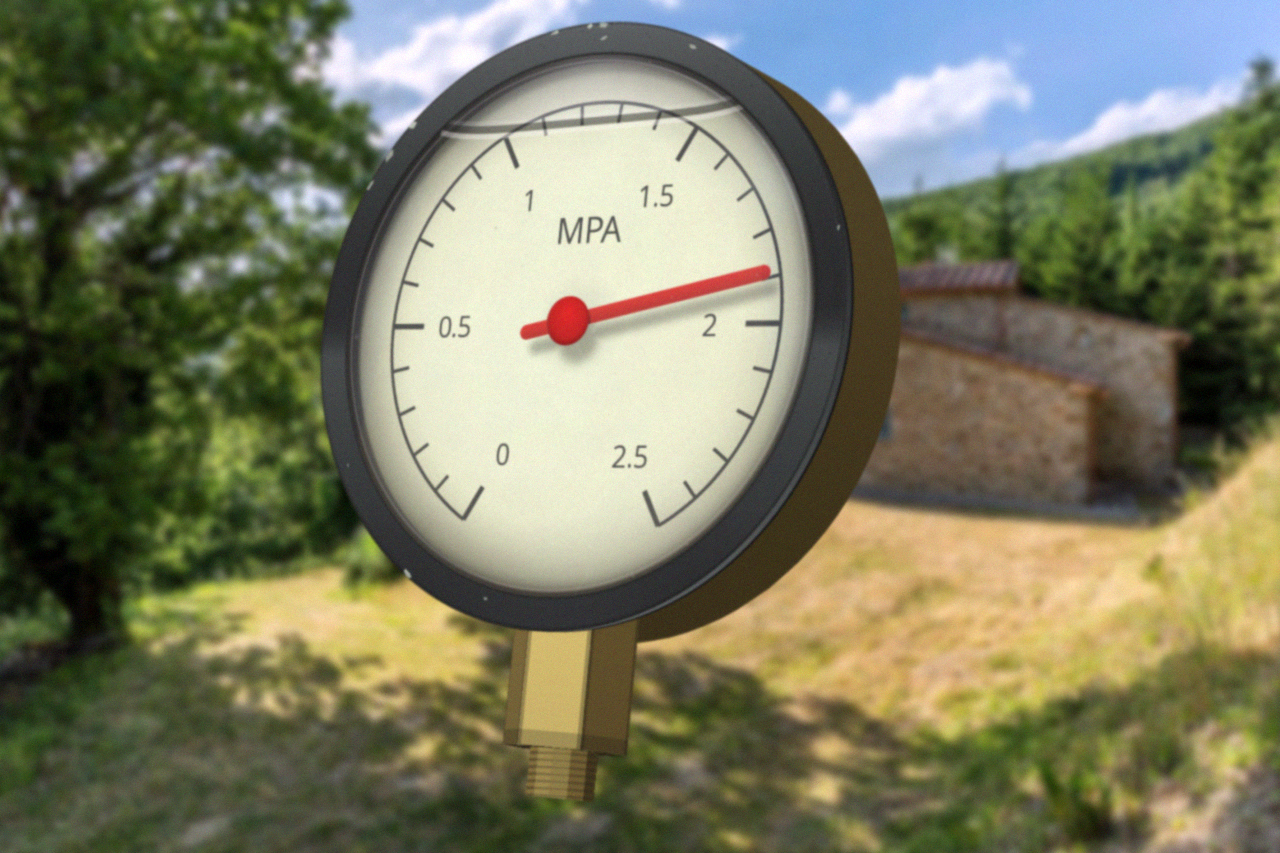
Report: 1.9; MPa
